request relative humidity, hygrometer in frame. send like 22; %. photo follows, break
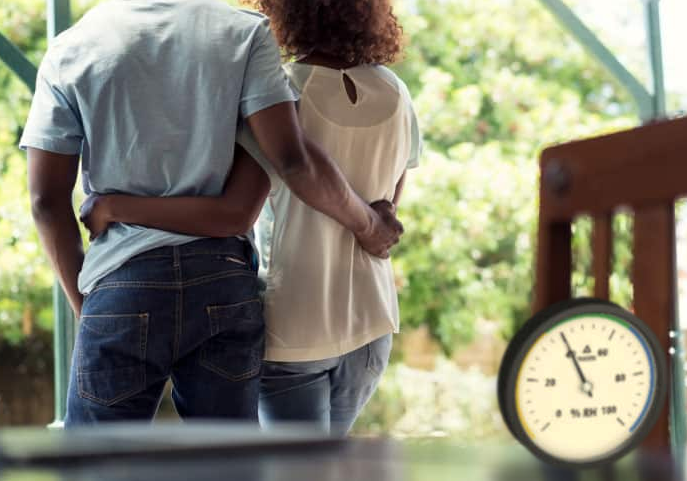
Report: 40; %
